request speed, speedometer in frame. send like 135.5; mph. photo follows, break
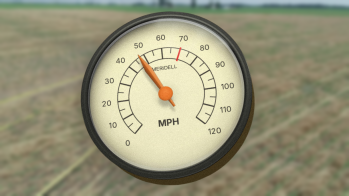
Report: 47.5; mph
